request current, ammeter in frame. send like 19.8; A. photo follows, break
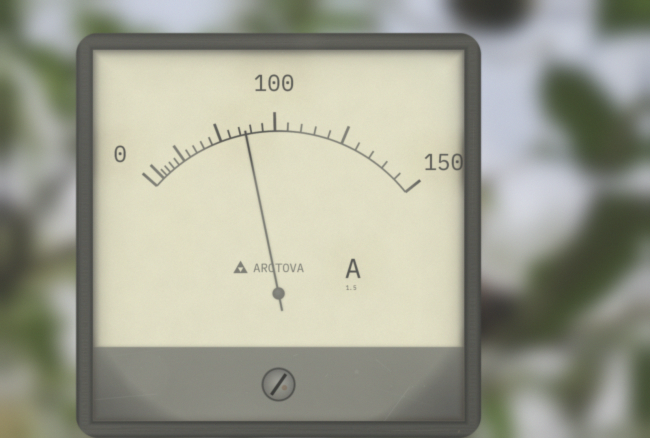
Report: 87.5; A
